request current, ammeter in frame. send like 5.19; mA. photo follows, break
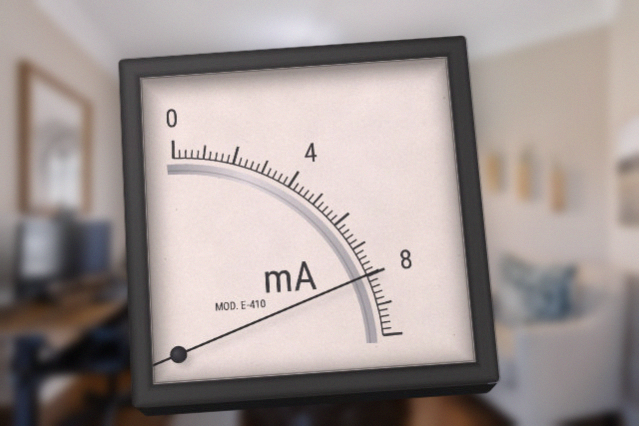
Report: 8; mA
